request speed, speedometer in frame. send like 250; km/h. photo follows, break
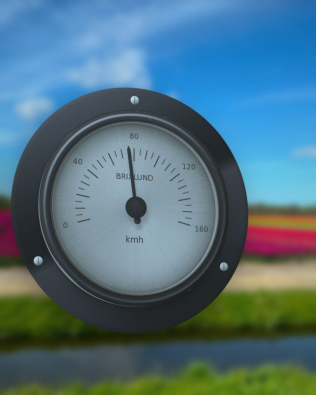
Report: 75; km/h
